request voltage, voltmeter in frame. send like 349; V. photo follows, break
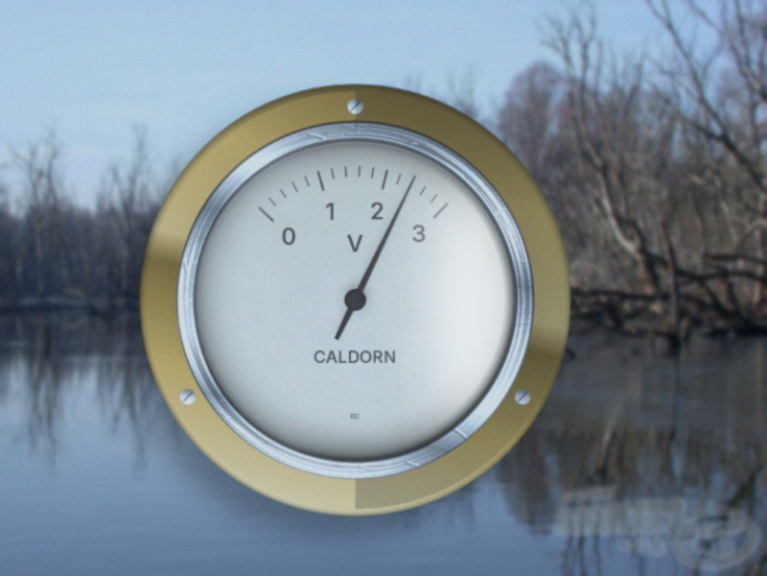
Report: 2.4; V
